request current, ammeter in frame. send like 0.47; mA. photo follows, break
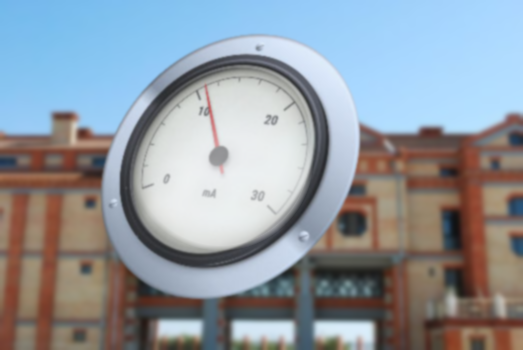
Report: 11; mA
